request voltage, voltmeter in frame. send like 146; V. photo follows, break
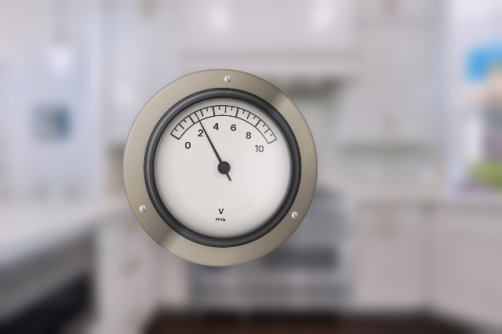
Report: 2.5; V
